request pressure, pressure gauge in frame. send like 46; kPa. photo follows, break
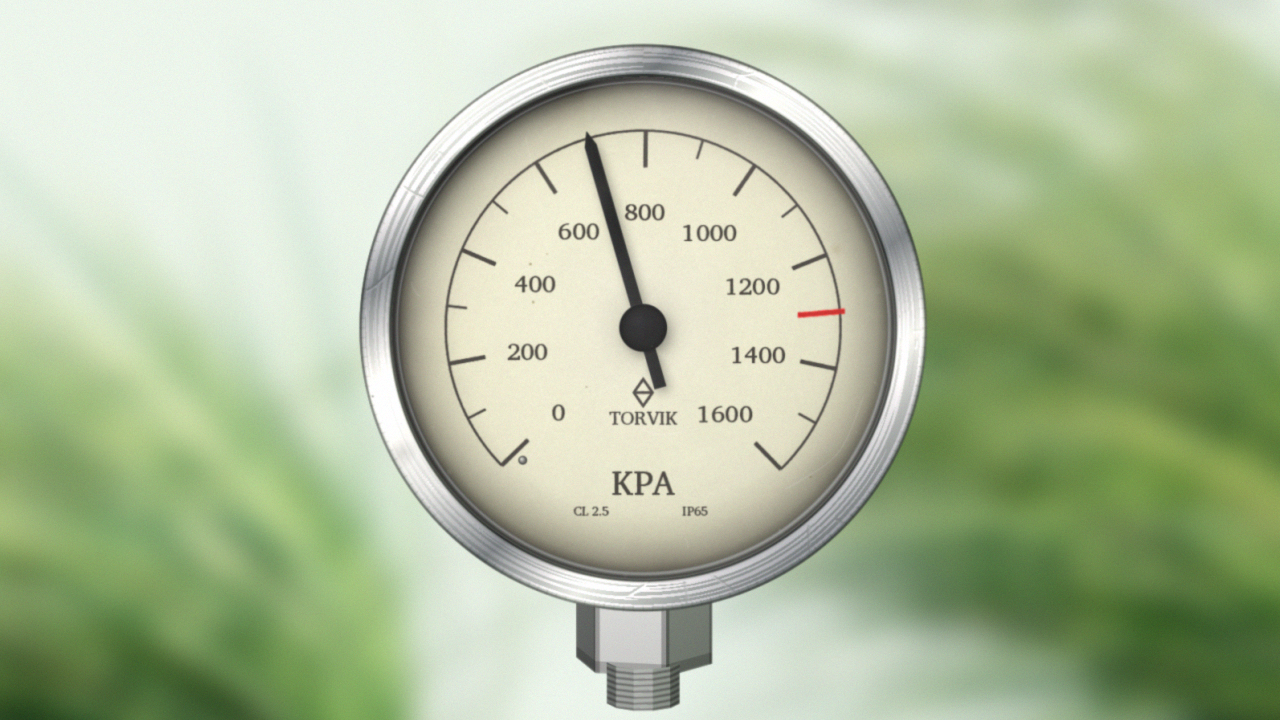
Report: 700; kPa
